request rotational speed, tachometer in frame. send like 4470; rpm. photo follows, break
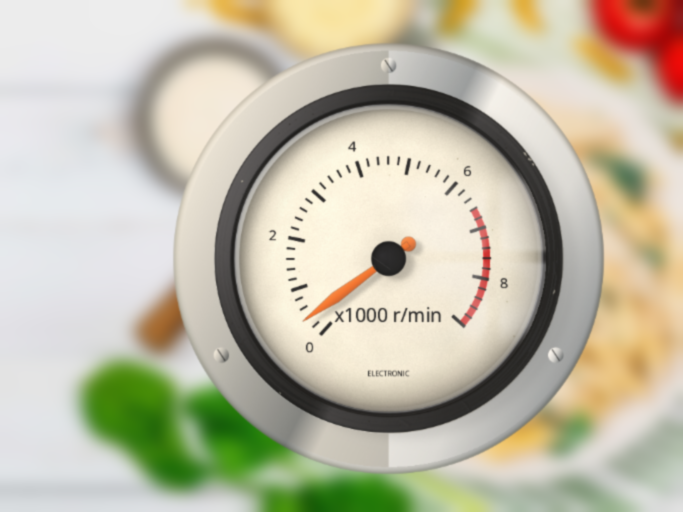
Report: 400; rpm
